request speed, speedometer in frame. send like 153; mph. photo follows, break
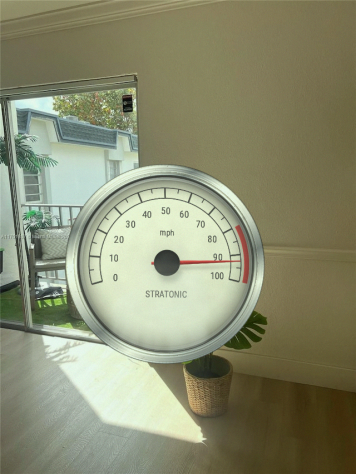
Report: 92.5; mph
